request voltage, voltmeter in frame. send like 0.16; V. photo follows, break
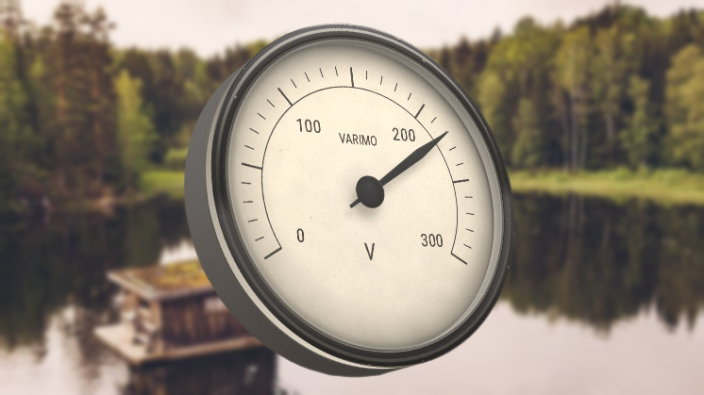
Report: 220; V
